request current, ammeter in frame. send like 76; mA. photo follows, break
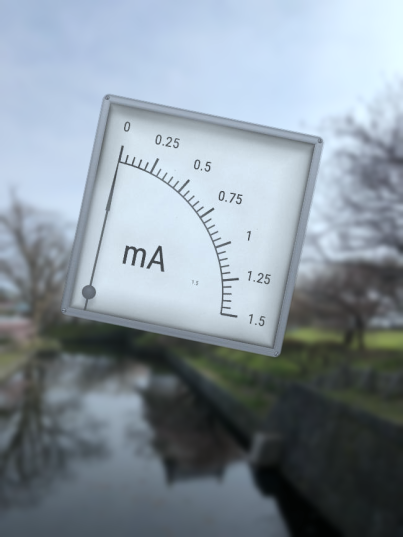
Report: 0; mA
